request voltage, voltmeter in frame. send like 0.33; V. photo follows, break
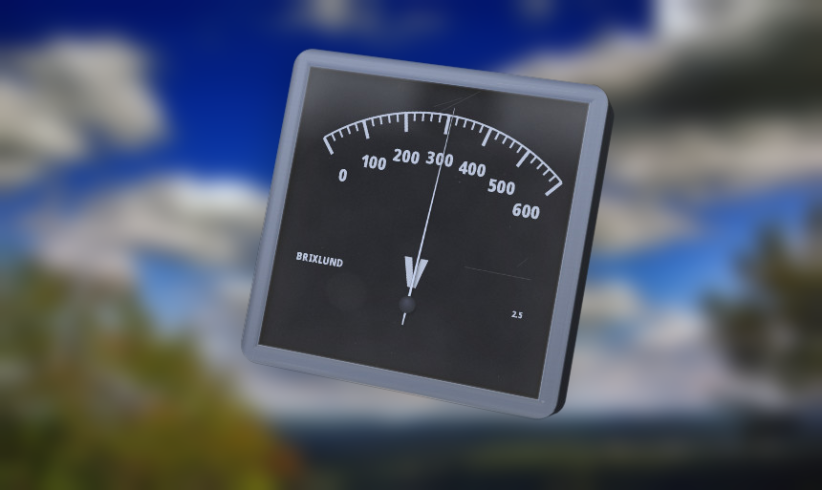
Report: 310; V
